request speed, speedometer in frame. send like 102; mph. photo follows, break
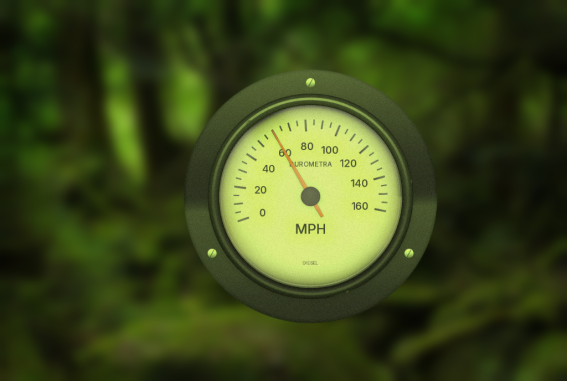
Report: 60; mph
